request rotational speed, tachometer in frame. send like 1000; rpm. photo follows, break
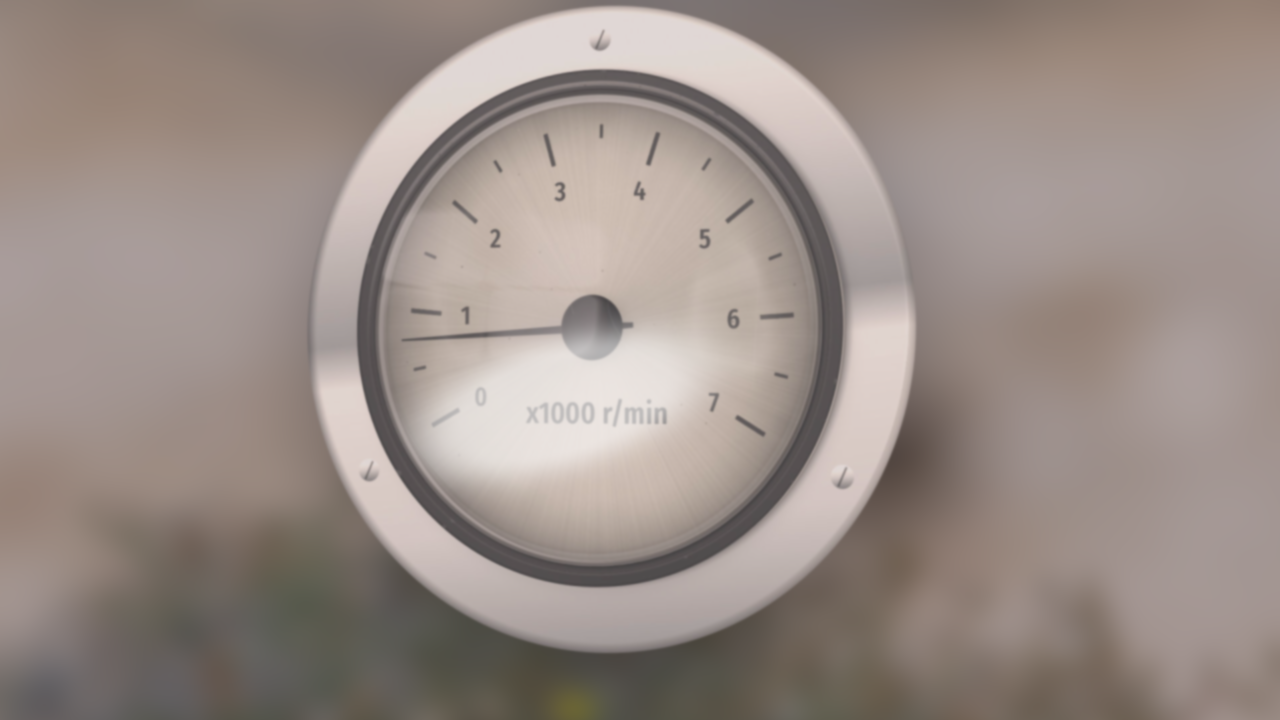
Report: 750; rpm
